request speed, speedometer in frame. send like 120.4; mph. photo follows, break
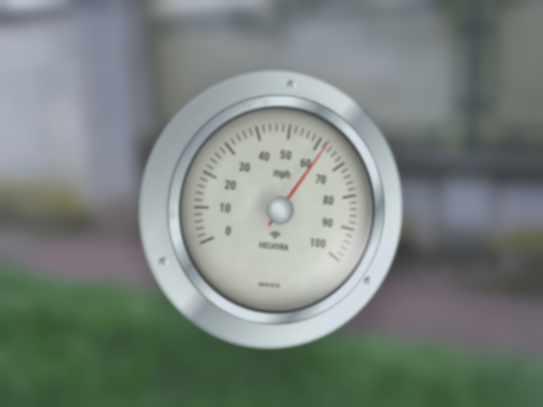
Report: 62; mph
